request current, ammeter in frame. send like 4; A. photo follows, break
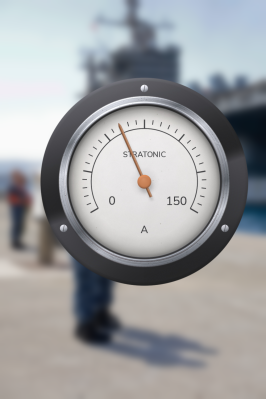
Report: 60; A
